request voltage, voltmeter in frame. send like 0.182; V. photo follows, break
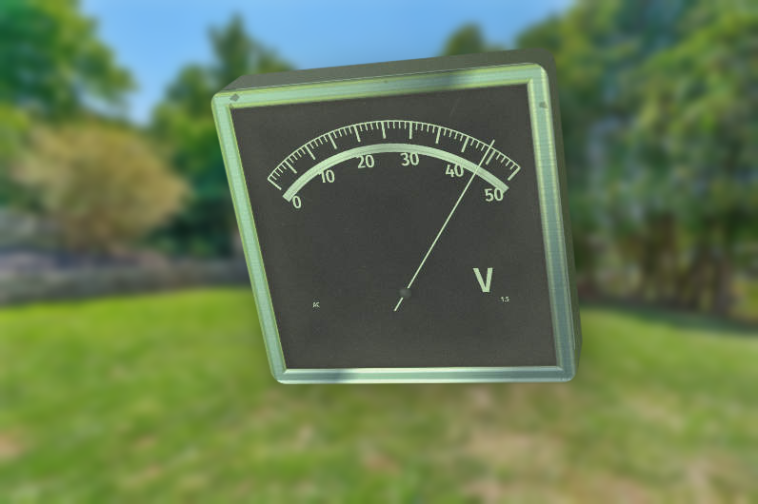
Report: 44; V
